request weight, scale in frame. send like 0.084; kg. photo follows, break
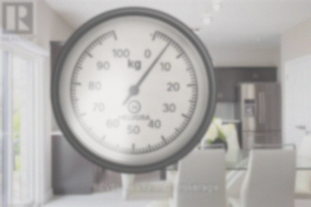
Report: 5; kg
